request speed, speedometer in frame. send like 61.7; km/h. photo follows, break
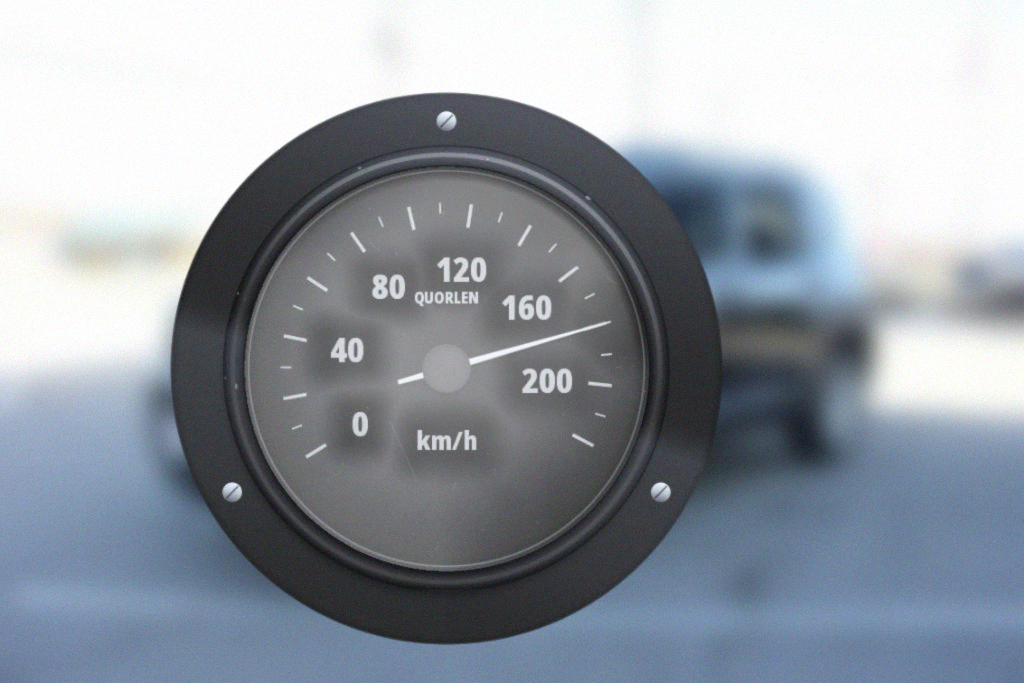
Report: 180; km/h
